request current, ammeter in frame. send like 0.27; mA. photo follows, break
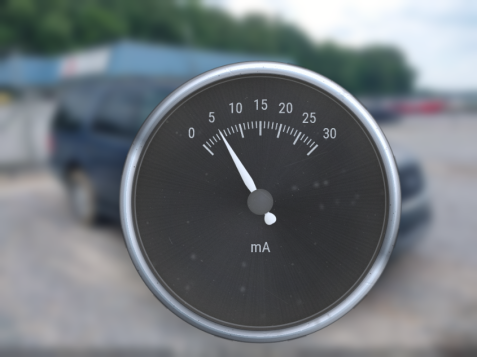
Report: 5; mA
